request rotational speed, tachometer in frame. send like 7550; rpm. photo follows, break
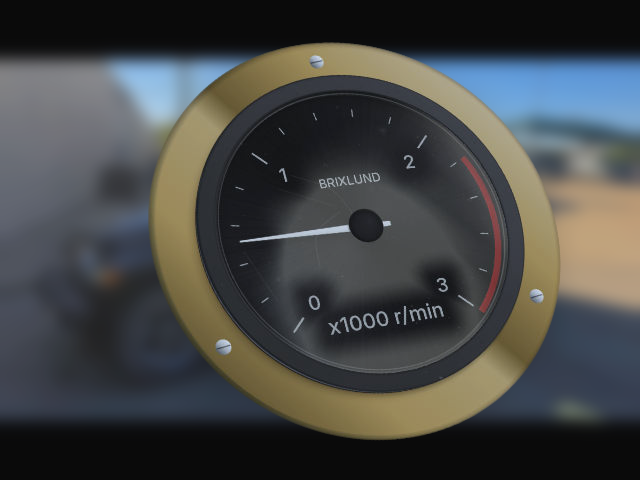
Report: 500; rpm
